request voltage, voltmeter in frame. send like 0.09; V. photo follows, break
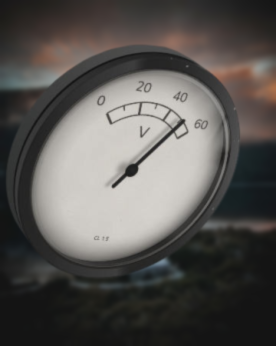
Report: 50; V
